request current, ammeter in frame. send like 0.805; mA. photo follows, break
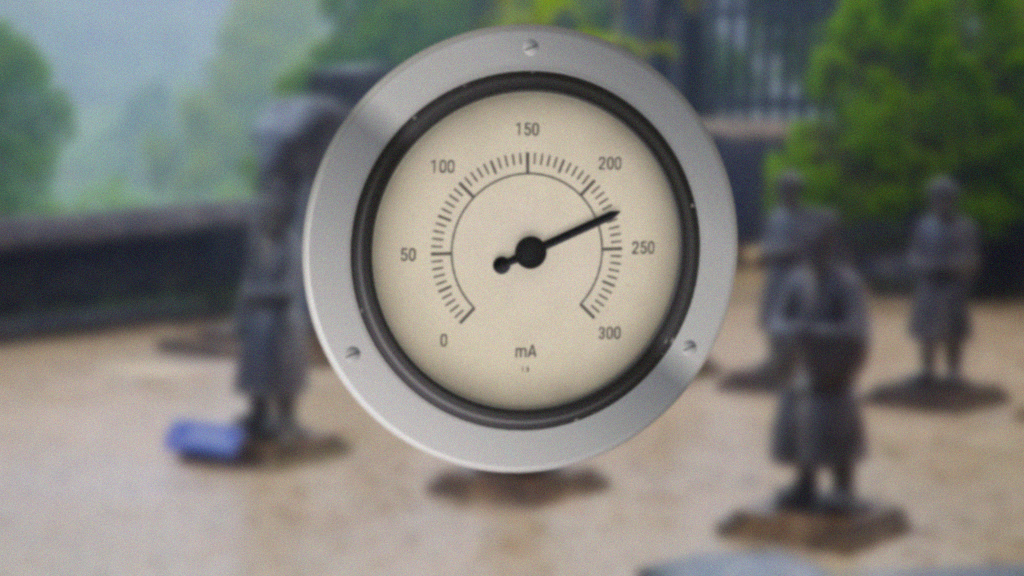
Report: 225; mA
